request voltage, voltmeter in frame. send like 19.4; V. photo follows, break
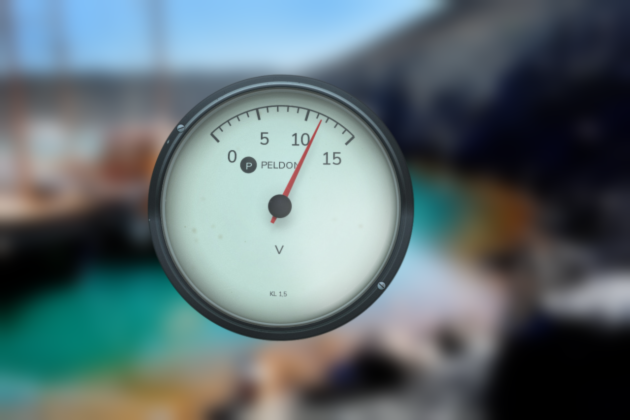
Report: 11.5; V
